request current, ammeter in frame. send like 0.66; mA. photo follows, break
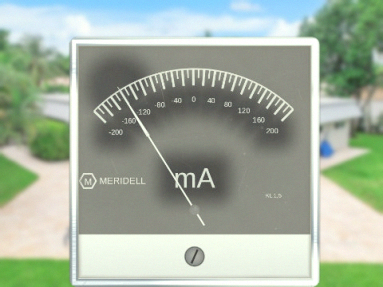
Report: -140; mA
